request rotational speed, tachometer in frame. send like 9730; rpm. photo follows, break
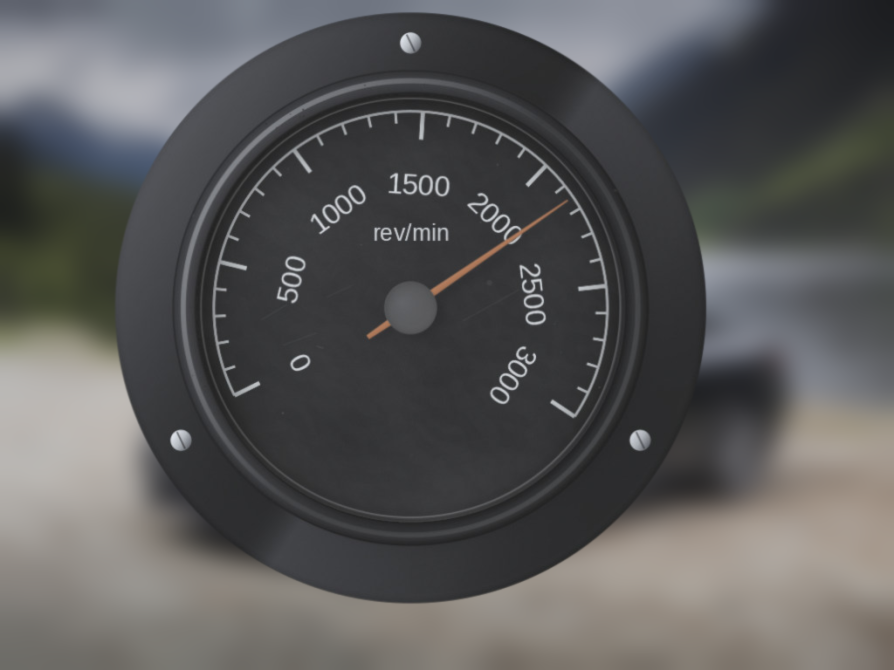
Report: 2150; rpm
